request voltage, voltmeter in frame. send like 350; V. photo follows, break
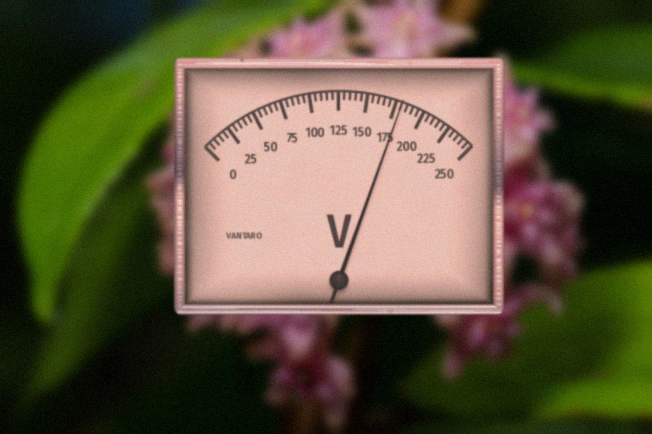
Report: 180; V
